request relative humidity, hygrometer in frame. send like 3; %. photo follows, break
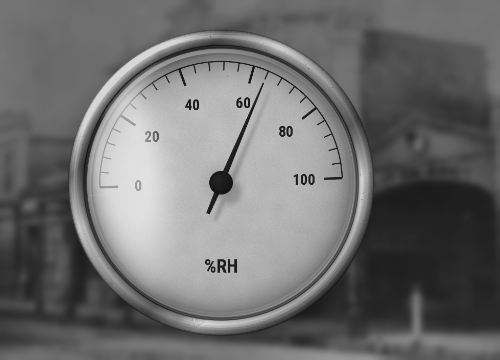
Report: 64; %
